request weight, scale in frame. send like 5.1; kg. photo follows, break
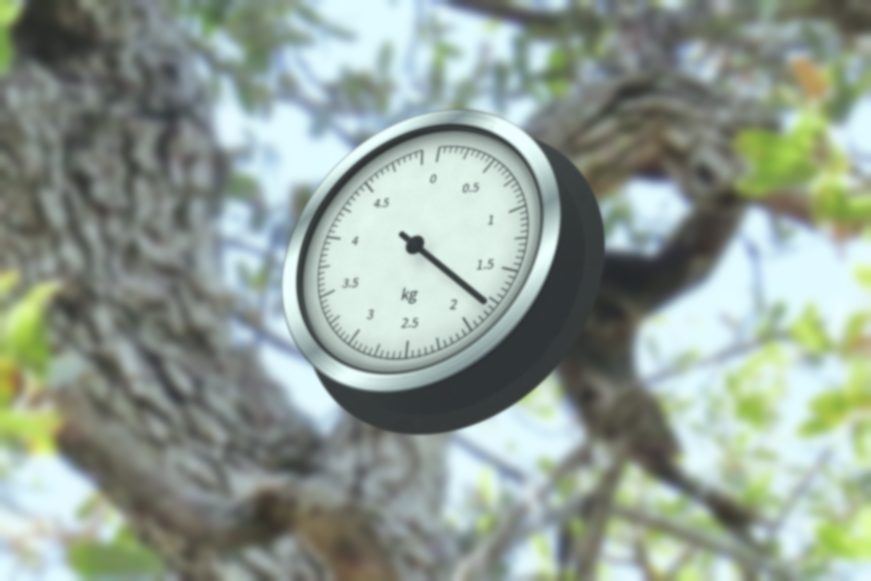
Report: 1.8; kg
